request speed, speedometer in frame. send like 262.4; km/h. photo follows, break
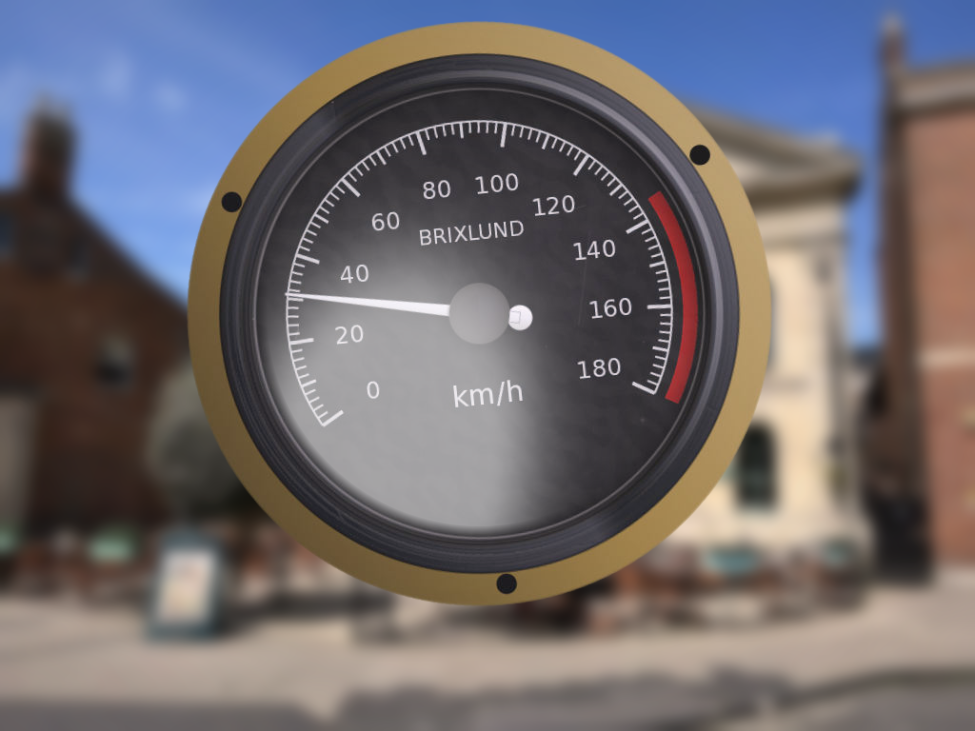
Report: 31; km/h
